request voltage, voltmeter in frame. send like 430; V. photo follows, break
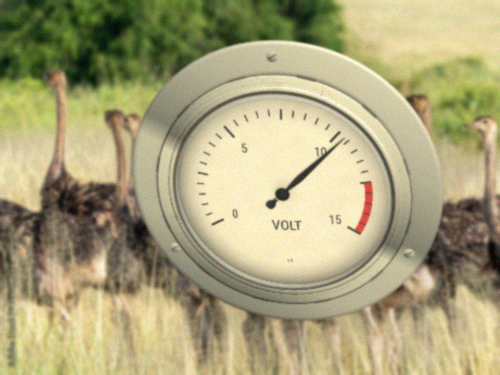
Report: 10.25; V
